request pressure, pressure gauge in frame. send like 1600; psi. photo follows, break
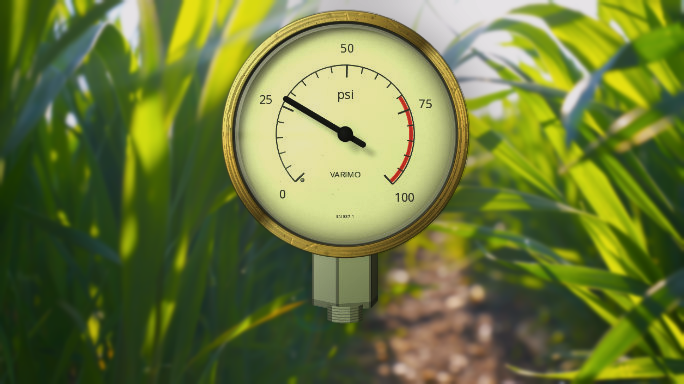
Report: 27.5; psi
